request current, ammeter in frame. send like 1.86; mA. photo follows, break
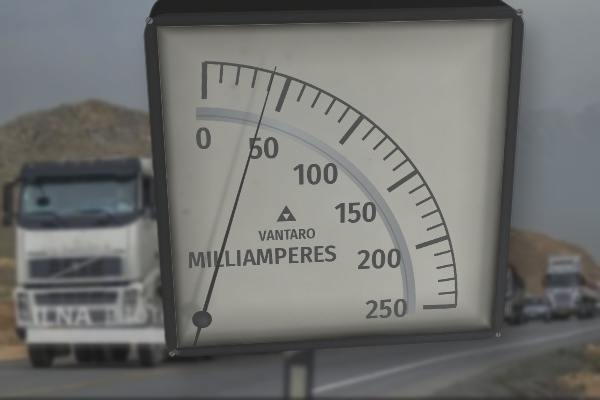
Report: 40; mA
